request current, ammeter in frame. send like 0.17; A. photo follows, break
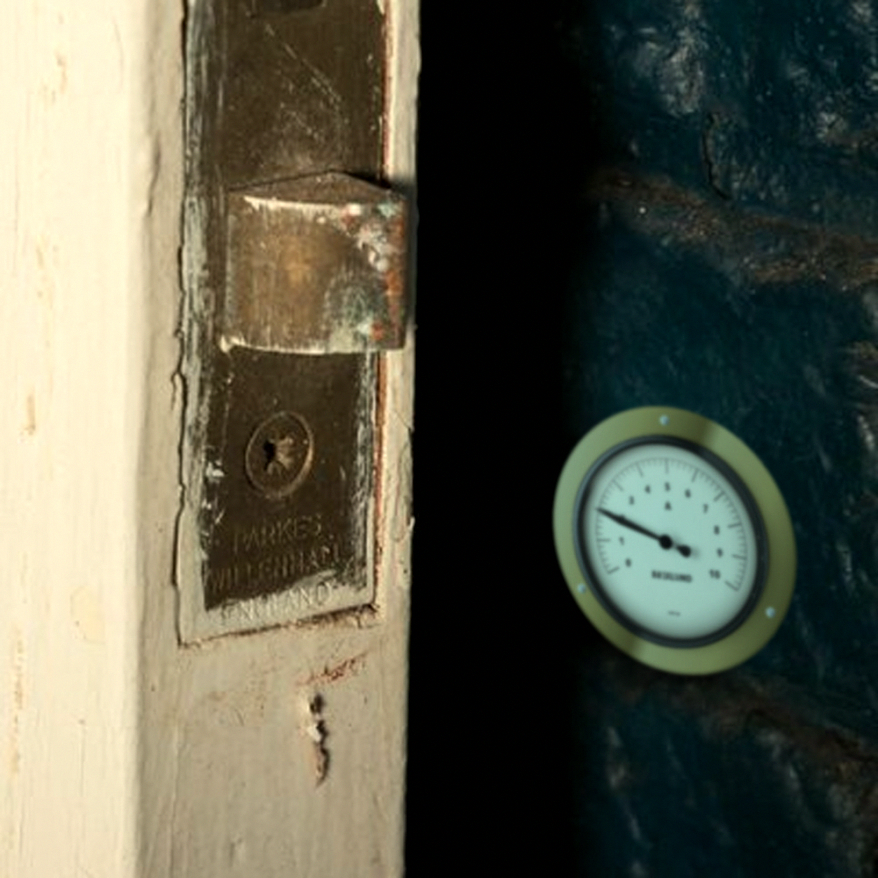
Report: 2; A
